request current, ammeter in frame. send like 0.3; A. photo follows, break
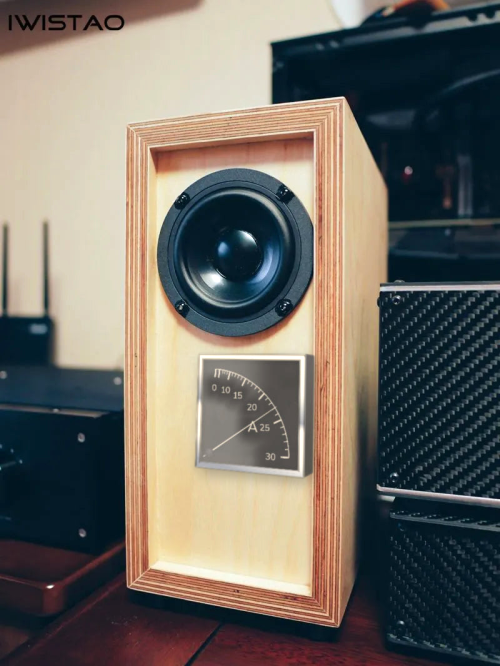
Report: 23; A
